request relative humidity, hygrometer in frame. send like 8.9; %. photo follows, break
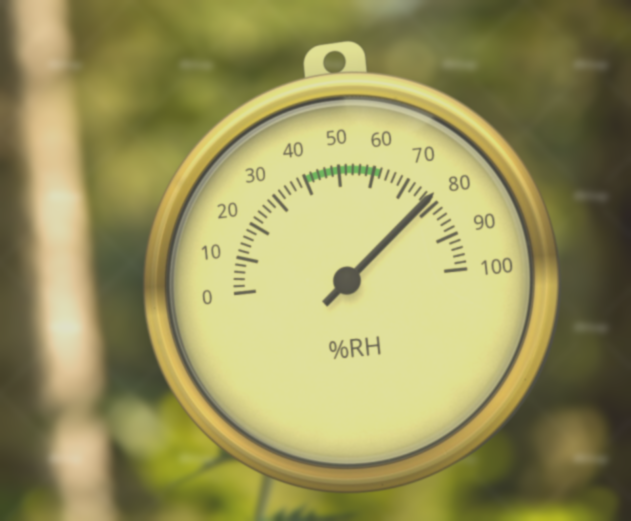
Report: 78; %
